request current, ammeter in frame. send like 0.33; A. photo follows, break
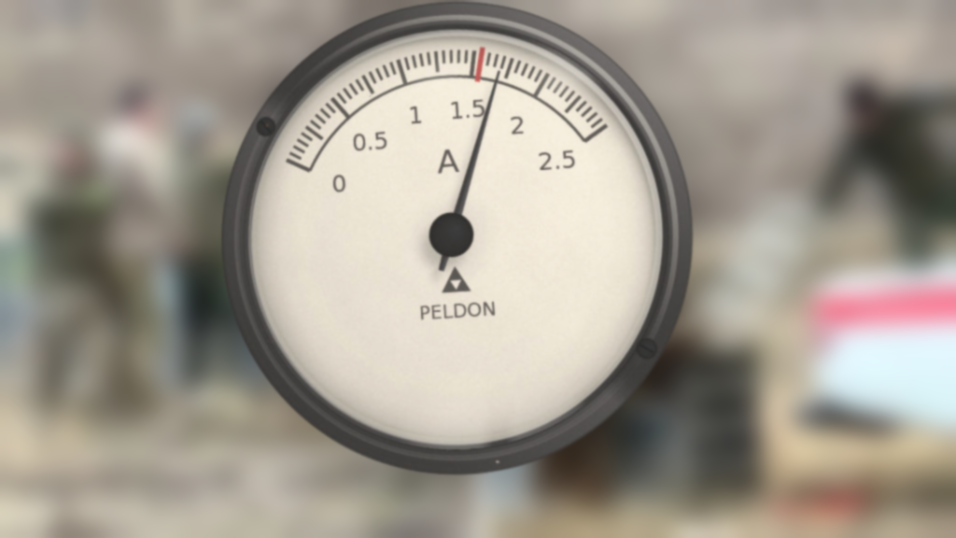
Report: 1.7; A
